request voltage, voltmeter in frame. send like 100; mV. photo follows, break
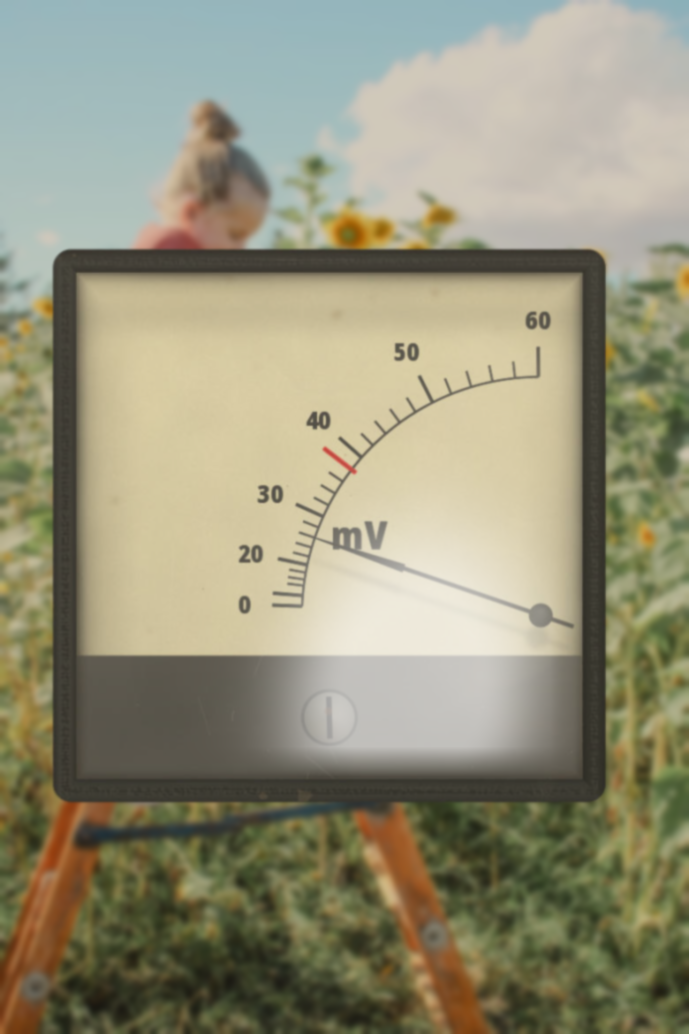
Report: 26; mV
